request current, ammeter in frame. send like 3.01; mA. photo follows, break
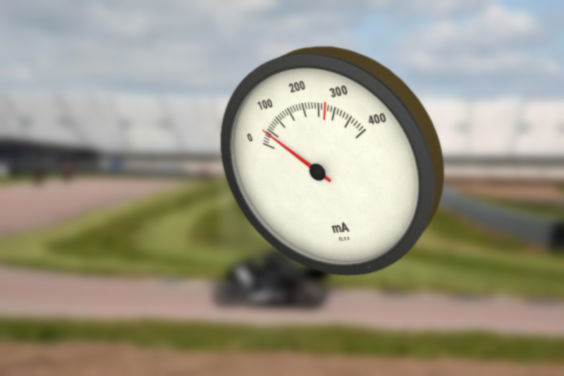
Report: 50; mA
